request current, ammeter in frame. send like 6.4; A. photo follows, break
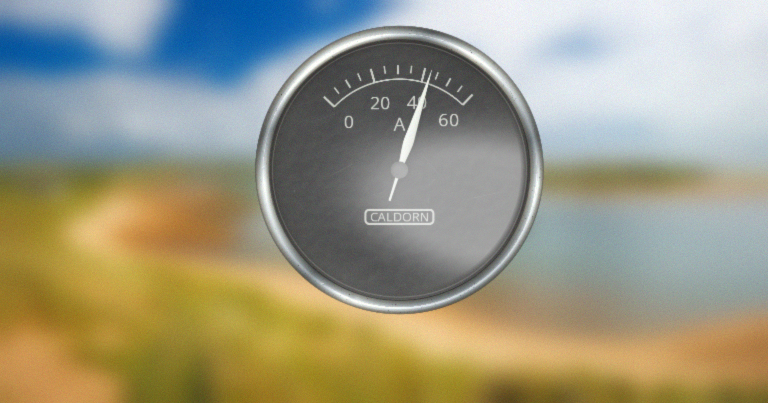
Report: 42.5; A
